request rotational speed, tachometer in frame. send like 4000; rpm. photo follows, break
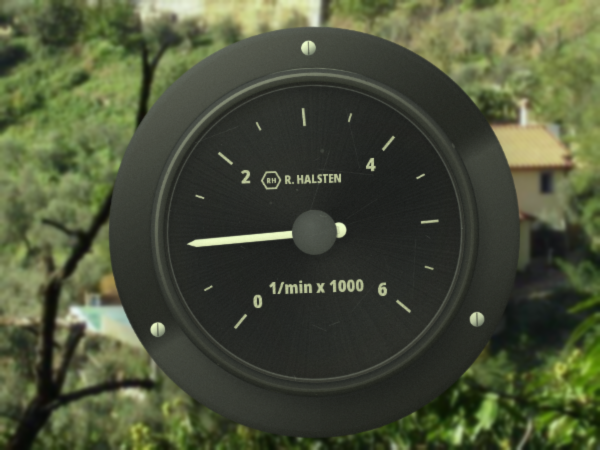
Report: 1000; rpm
